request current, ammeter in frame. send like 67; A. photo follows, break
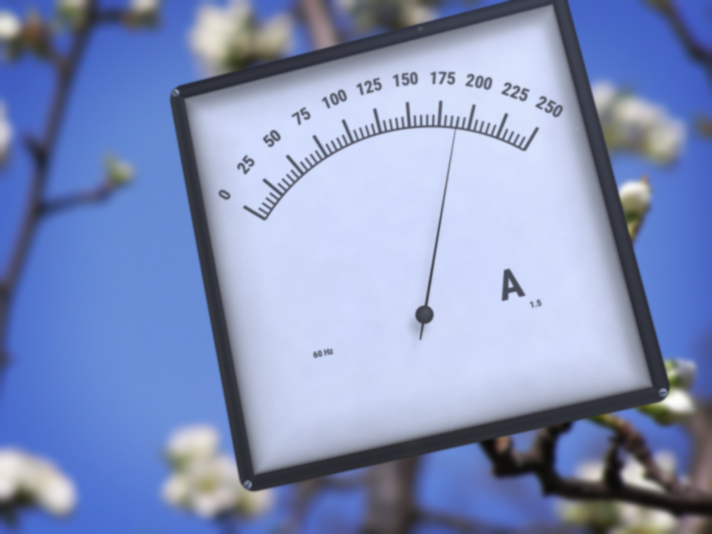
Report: 190; A
